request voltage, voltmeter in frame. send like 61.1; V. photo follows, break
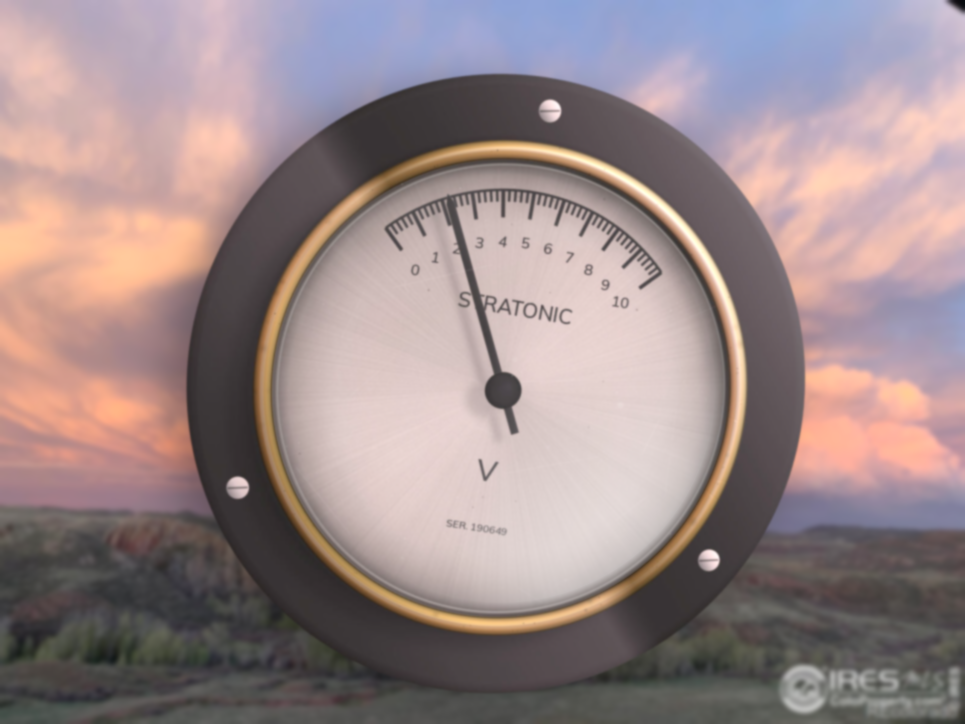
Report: 2.2; V
